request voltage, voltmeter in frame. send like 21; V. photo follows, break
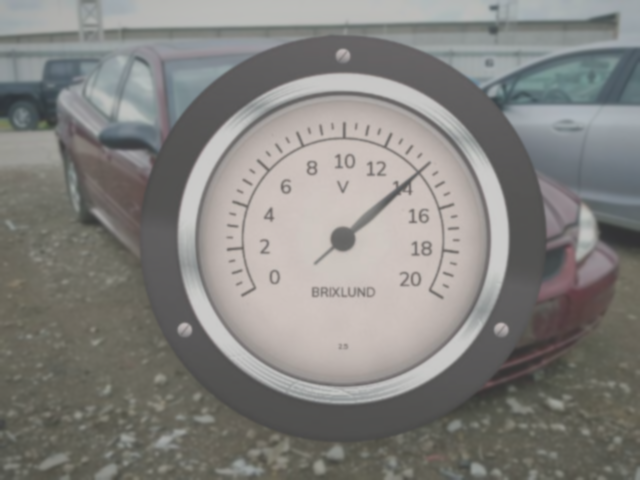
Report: 14; V
